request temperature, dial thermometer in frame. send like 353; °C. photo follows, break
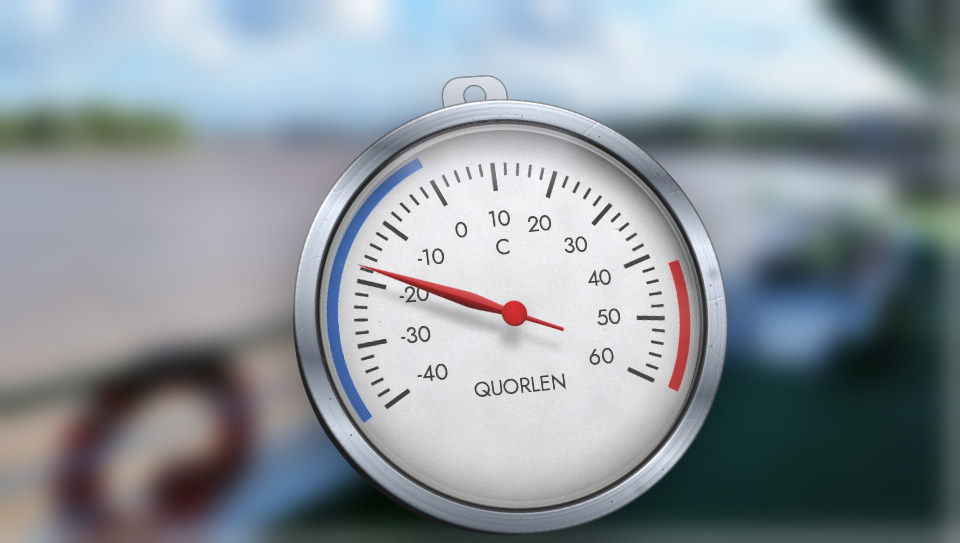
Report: -18; °C
